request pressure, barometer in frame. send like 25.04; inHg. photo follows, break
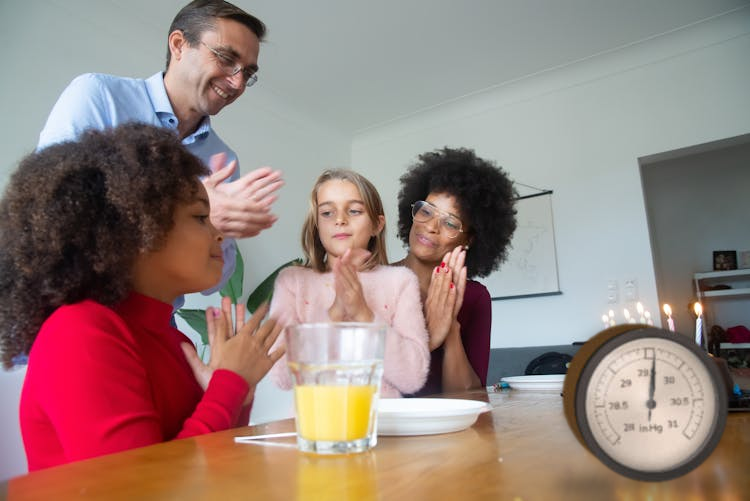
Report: 29.6; inHg
